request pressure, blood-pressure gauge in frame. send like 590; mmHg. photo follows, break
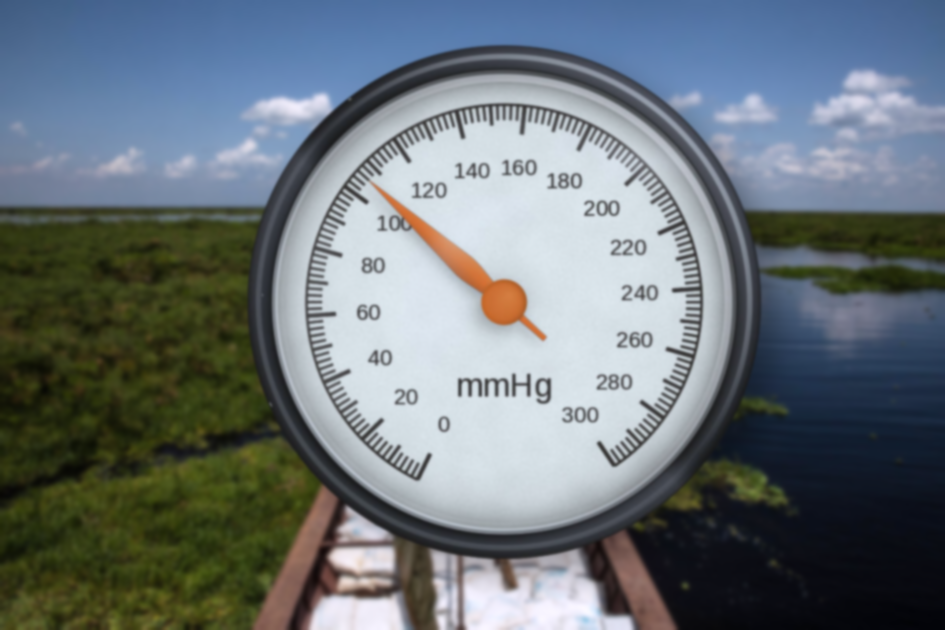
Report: 106; mmHg
